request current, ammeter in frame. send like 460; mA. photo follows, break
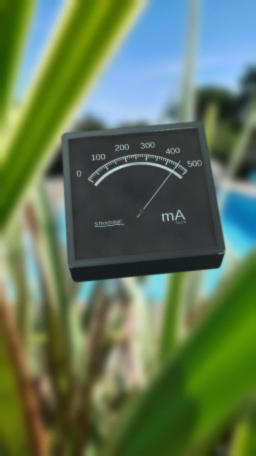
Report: 450; mA
